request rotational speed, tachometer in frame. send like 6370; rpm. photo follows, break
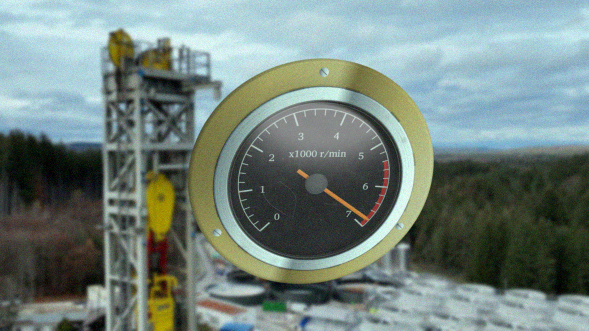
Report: 6800; rpm
